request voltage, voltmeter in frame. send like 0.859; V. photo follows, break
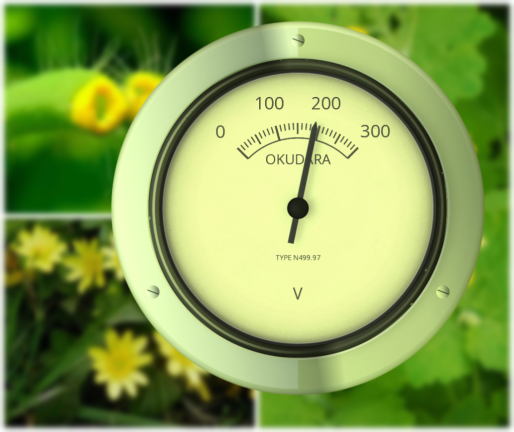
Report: 190; V
